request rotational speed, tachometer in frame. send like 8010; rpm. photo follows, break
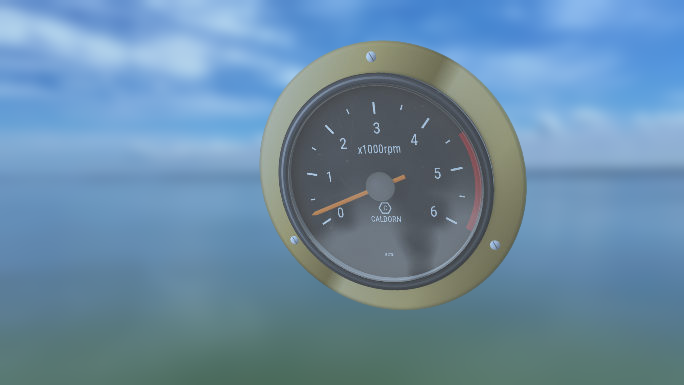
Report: 250; rpm
